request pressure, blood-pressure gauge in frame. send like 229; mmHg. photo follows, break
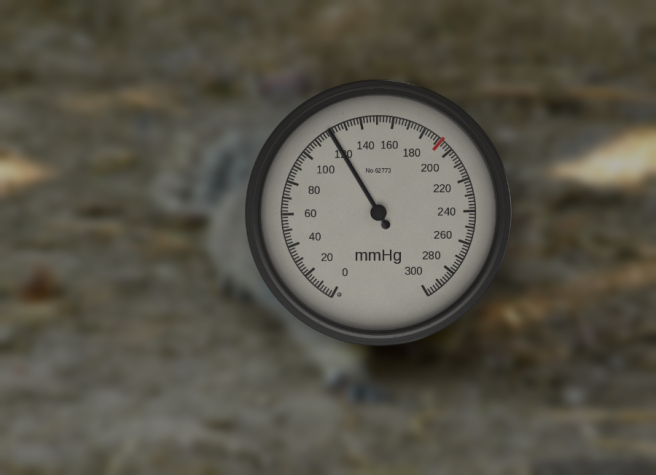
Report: 120; mmHg
